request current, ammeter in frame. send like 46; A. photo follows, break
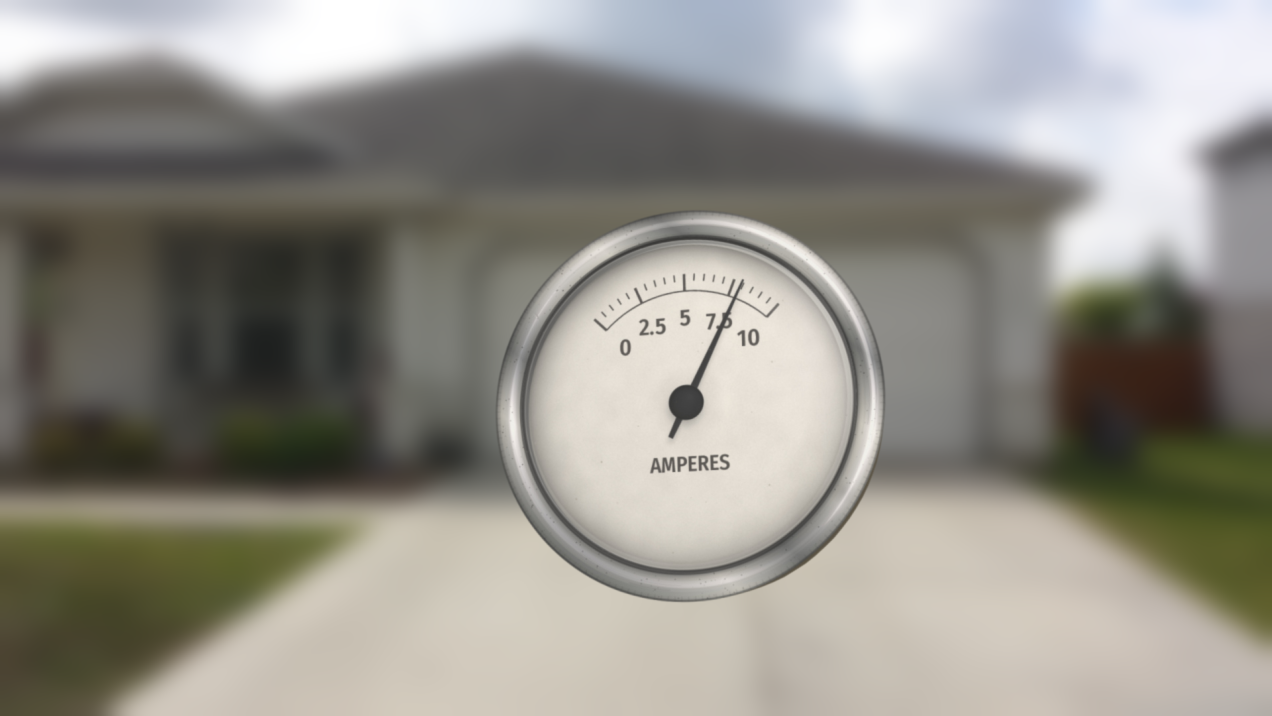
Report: 8; A
